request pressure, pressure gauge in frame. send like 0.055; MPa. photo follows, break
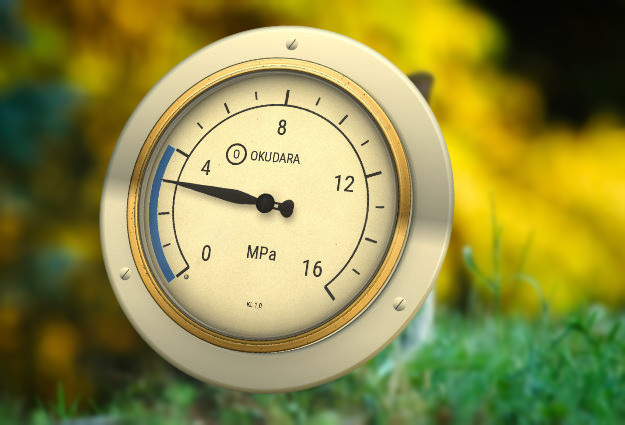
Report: 3; MPa
